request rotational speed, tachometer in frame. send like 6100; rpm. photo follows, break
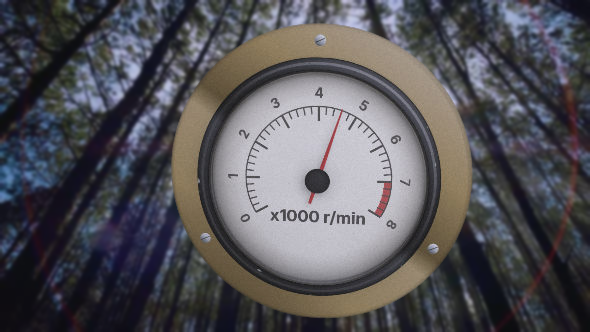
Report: 4600; rpm
